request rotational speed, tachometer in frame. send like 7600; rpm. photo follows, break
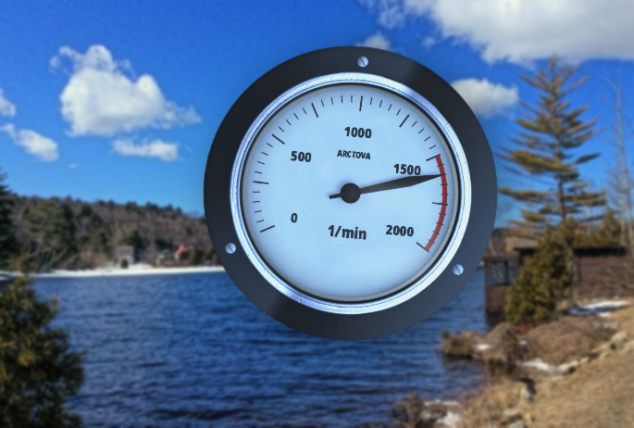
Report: 1600; rpm
